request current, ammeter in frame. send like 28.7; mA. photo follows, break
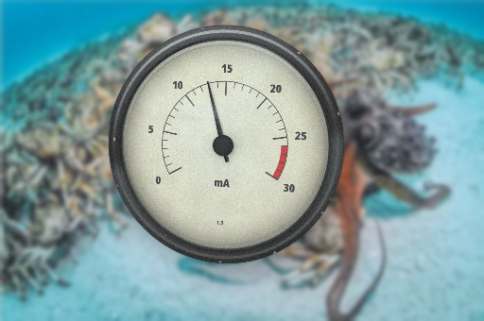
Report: 13; mA
